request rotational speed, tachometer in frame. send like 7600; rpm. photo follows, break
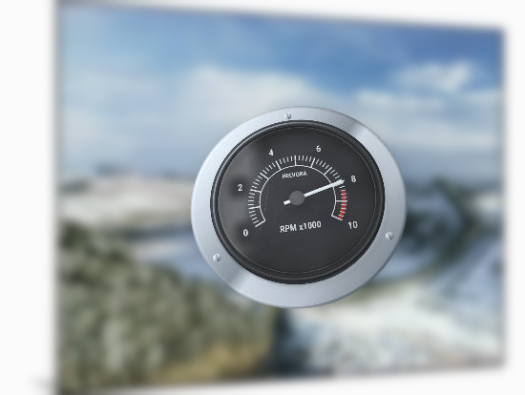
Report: 8000; rpm
